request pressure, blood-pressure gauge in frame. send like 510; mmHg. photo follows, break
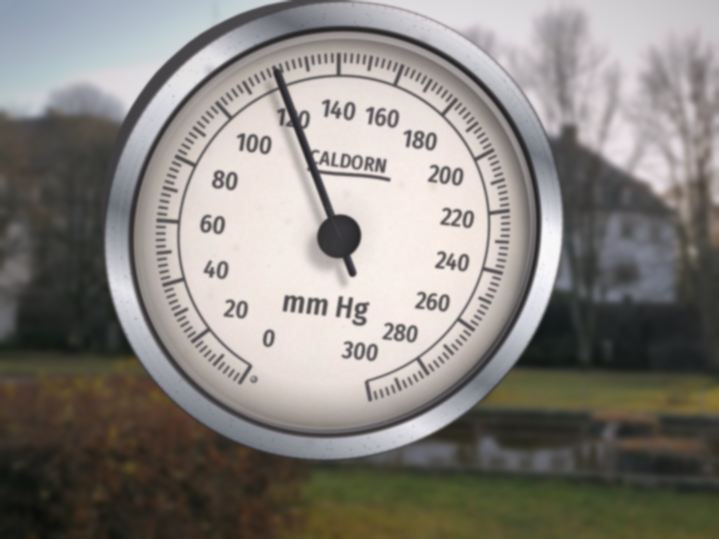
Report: 120; mmHg
